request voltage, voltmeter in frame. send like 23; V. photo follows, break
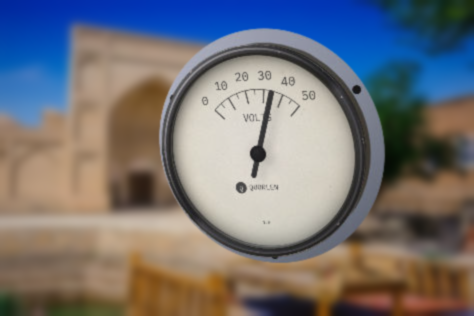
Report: 35; V
